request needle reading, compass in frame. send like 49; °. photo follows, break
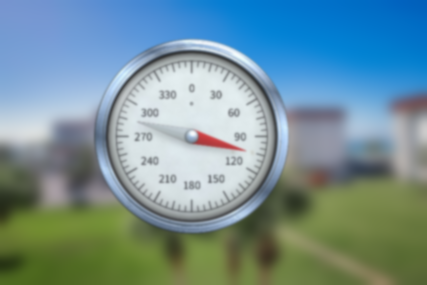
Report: 105; °
